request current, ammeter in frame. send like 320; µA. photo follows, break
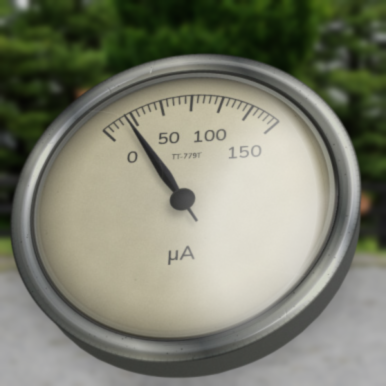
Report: 20; µA
